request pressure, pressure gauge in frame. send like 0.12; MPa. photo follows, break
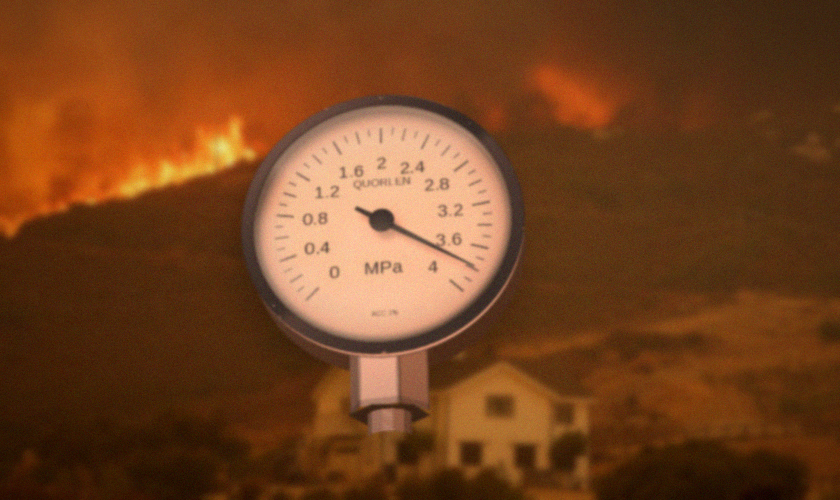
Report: 3.8; MPa
